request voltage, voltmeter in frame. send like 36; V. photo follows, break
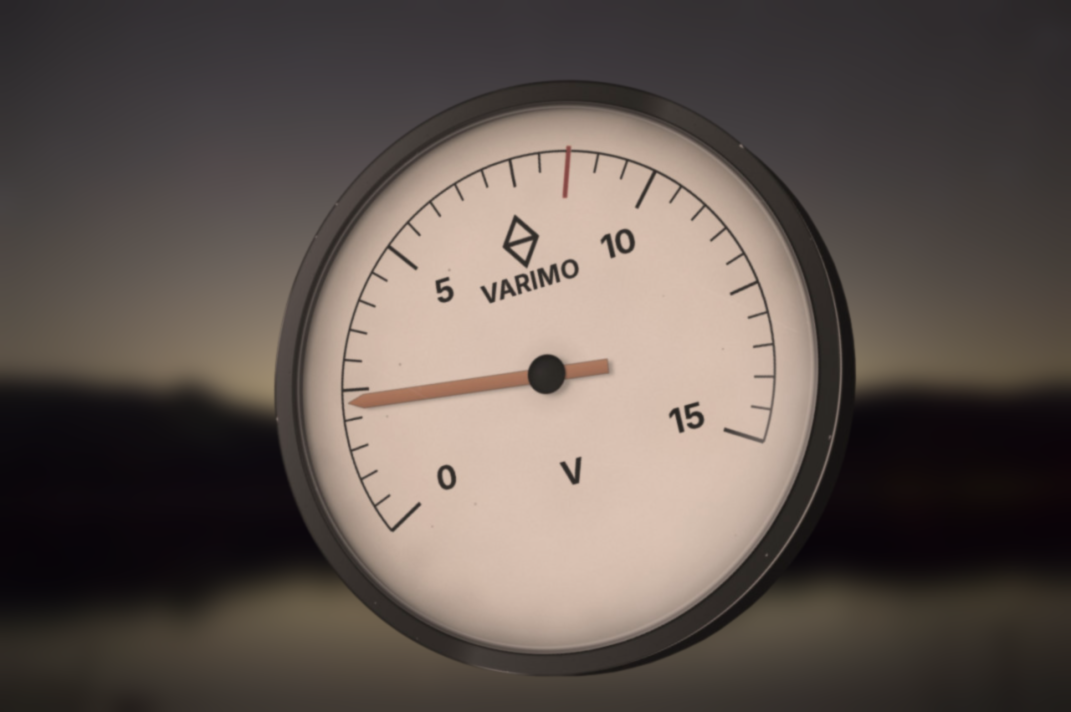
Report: 2.25; V
